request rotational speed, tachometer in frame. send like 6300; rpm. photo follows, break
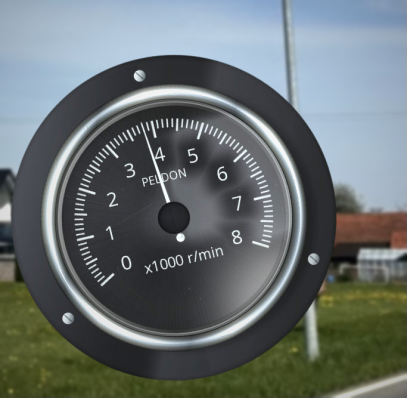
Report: 3800; rpm
